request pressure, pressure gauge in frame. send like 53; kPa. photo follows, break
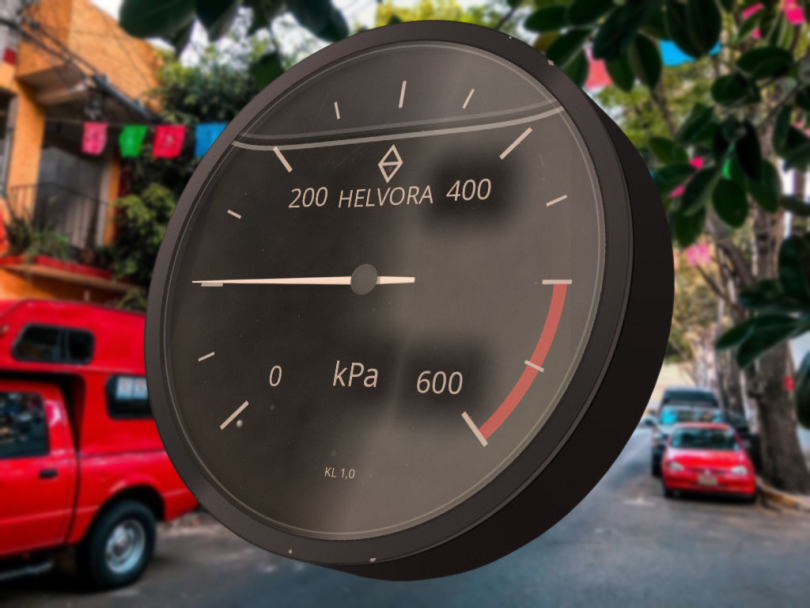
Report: 100; kPa
